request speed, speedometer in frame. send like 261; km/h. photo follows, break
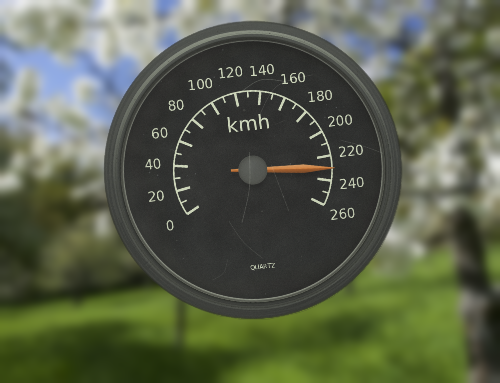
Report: 230; km/h
